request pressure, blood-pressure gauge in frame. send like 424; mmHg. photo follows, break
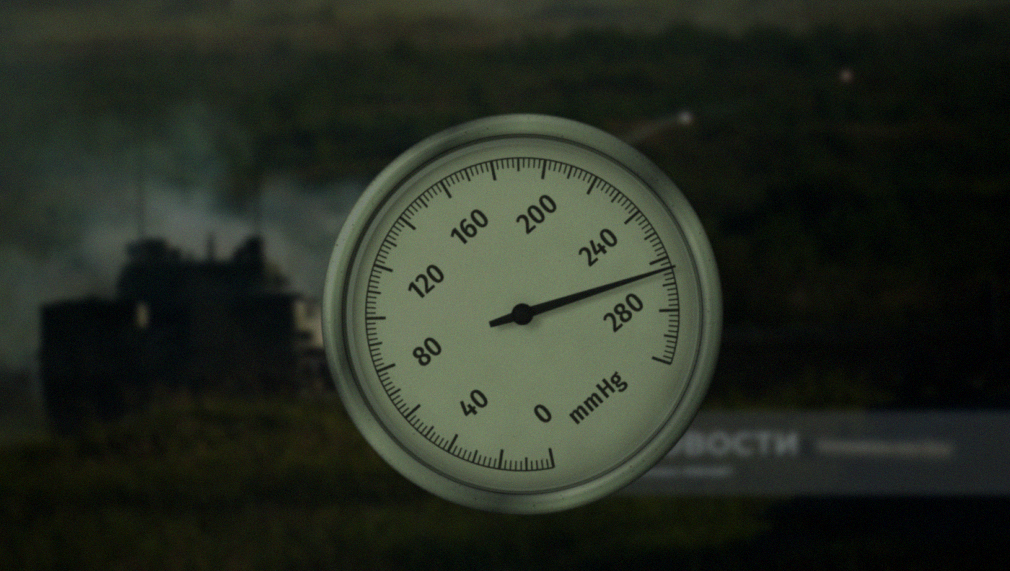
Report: 264; mmHg
